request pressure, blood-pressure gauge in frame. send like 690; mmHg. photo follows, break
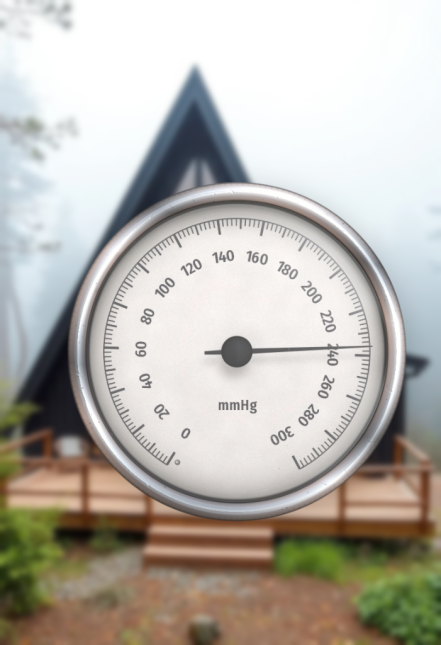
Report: 236; mmHg
